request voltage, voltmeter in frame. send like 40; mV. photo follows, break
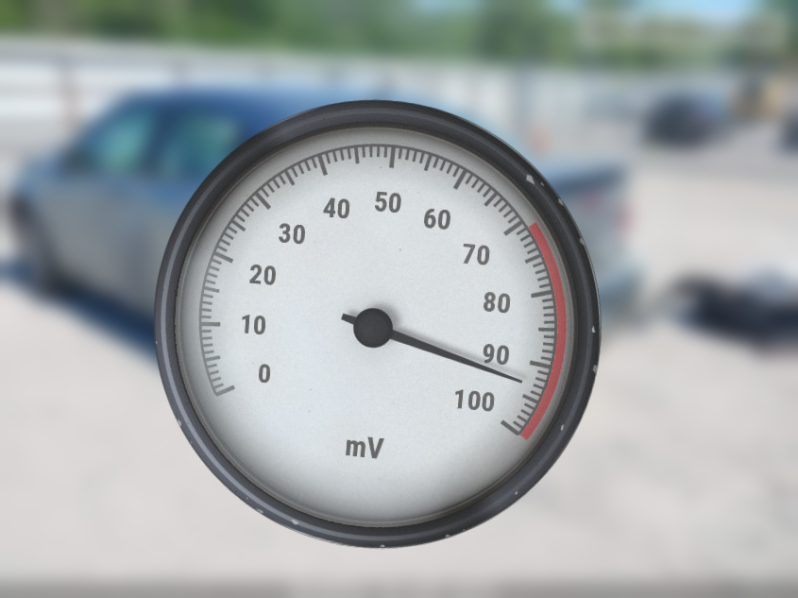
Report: 93; mV
